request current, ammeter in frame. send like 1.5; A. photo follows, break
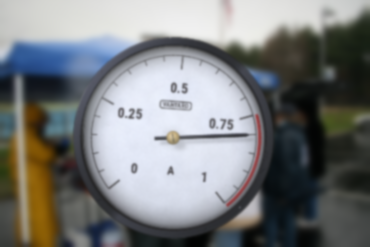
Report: 0.8; A
